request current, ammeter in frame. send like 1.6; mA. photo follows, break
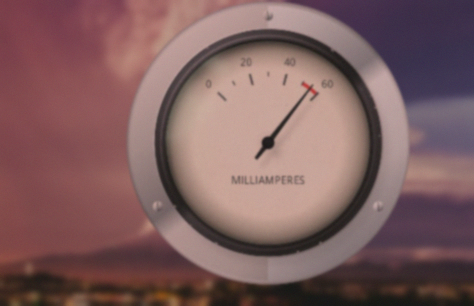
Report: 55; mA
